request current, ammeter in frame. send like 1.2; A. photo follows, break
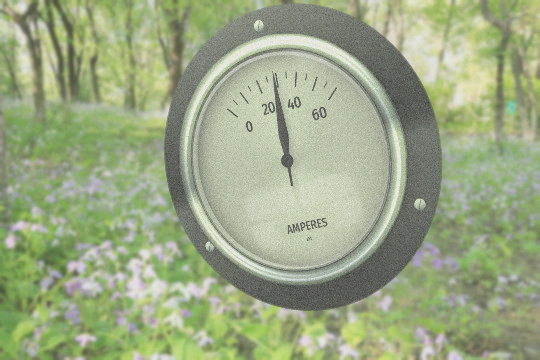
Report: 30; A
